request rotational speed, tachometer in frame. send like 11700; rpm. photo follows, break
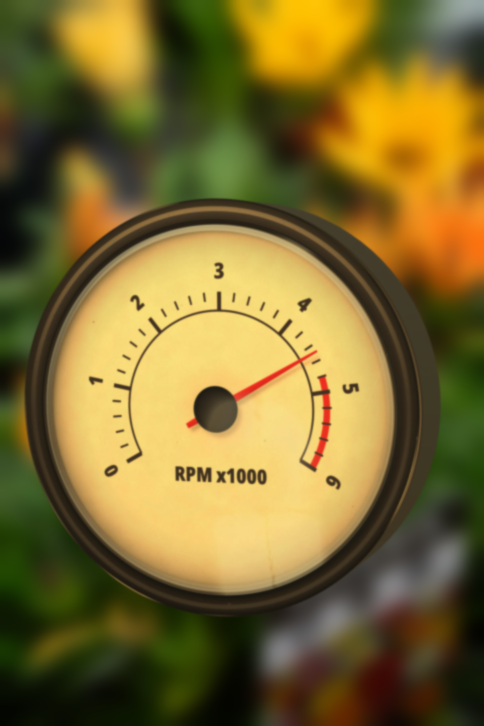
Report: 4500; rpm
